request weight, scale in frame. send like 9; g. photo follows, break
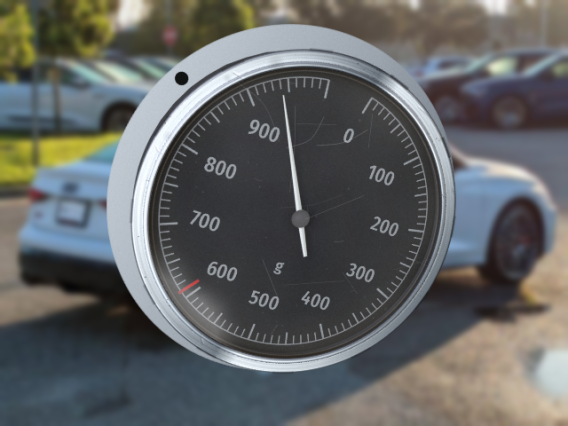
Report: 940; g
